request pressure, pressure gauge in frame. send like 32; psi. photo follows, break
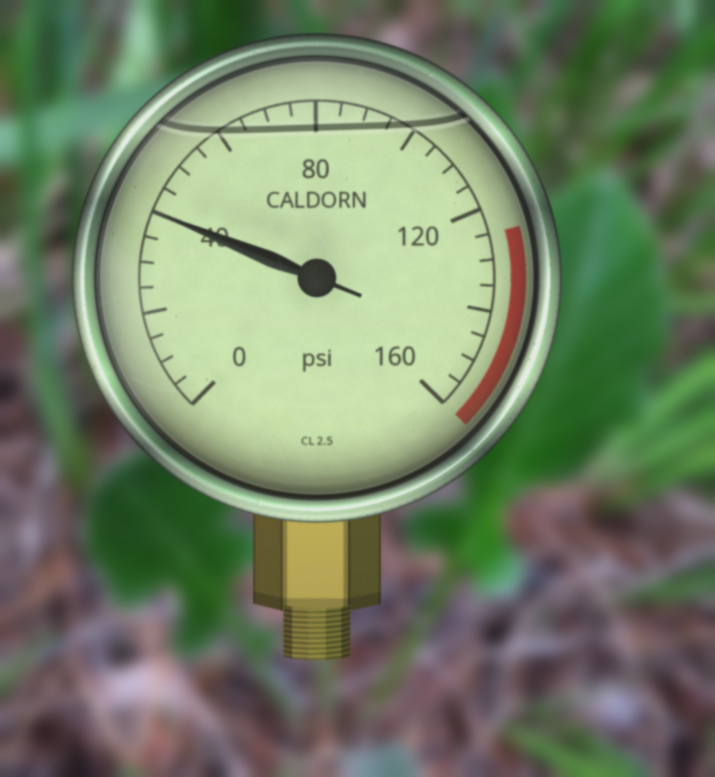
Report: 40; psi
